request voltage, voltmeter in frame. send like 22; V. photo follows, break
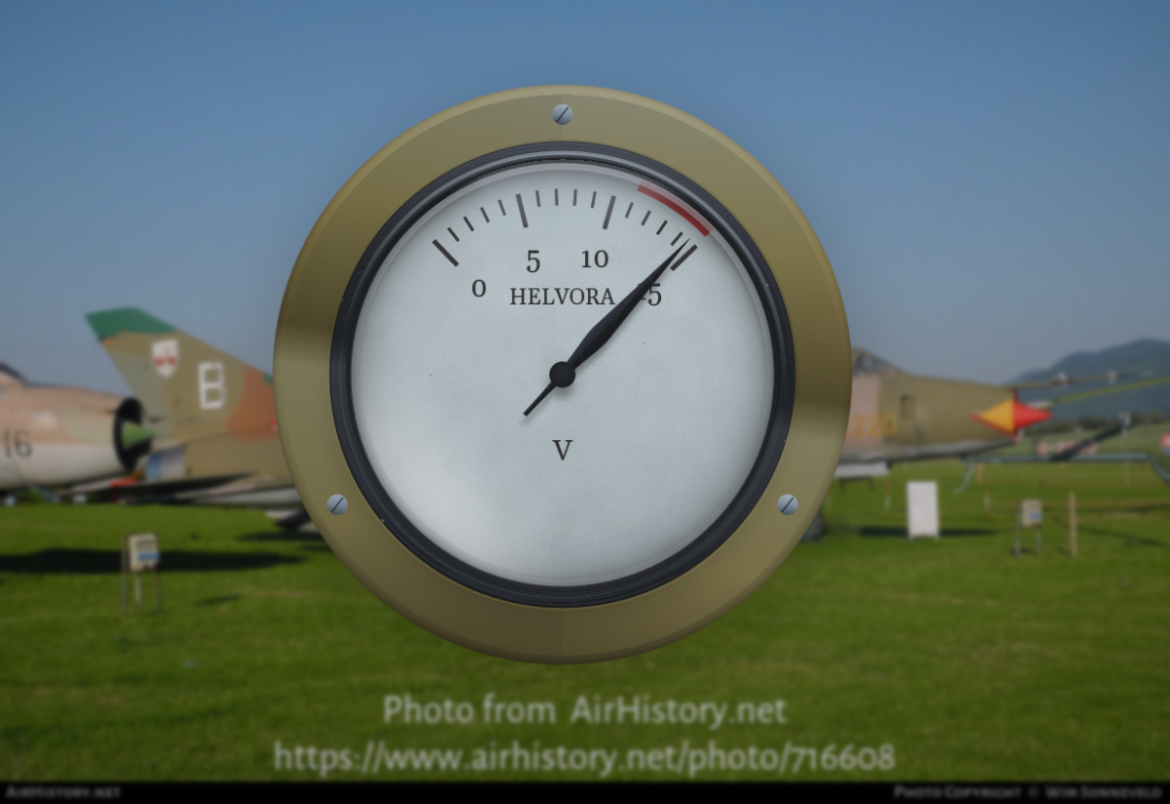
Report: 14.5; V
